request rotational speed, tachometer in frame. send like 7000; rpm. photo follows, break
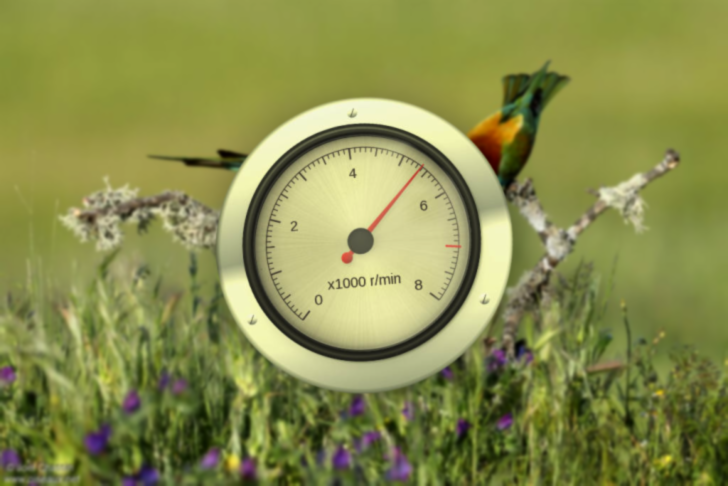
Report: 5400; rpm
